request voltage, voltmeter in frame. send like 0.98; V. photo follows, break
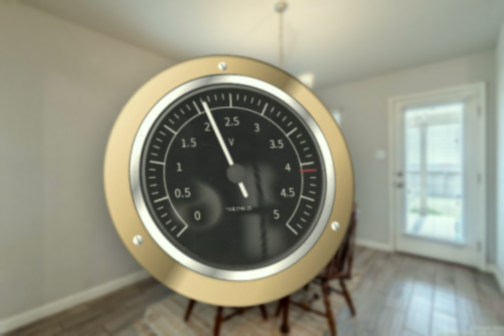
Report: 2.1; V
